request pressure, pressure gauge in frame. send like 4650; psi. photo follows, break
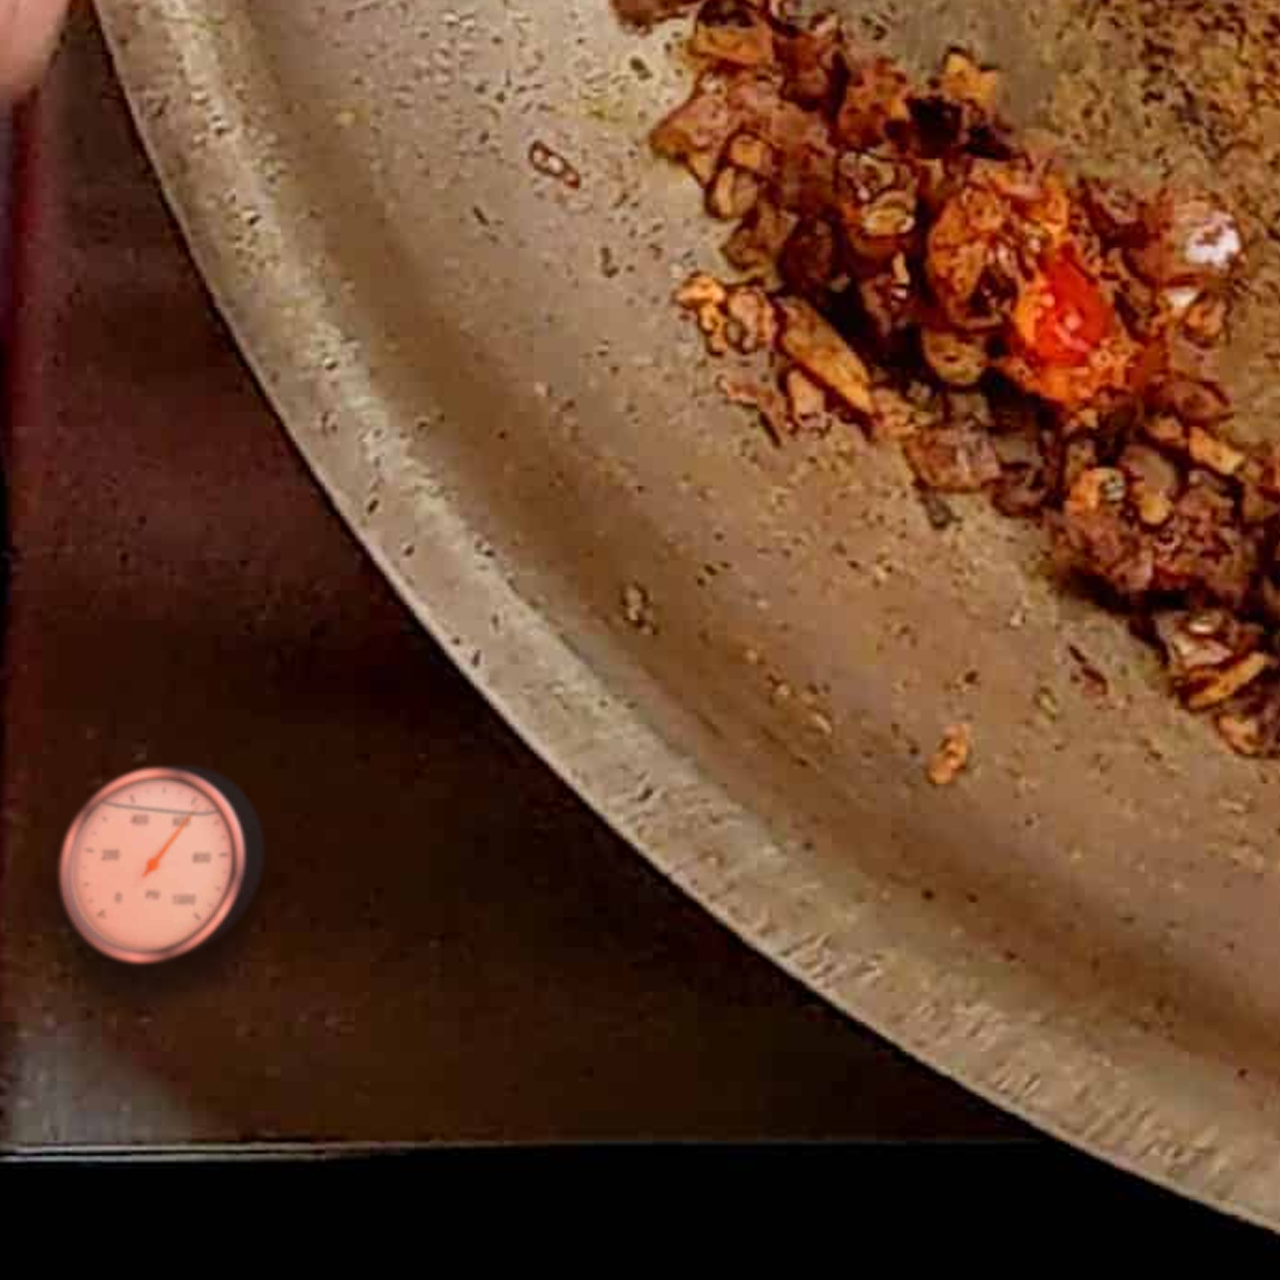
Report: 625; psi
